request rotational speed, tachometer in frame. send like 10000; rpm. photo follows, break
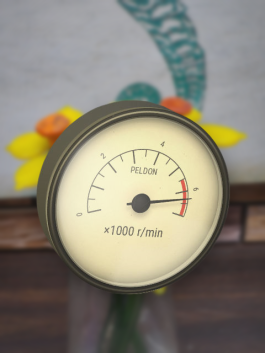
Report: 6250; rpm
